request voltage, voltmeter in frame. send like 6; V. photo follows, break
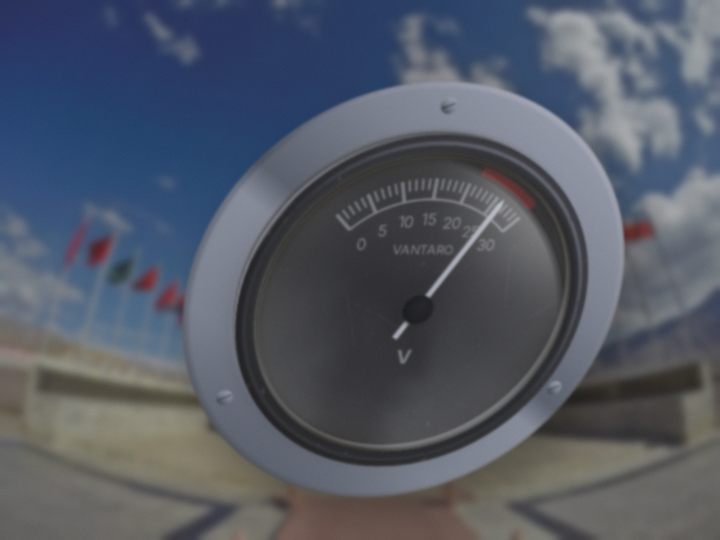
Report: 25; V
